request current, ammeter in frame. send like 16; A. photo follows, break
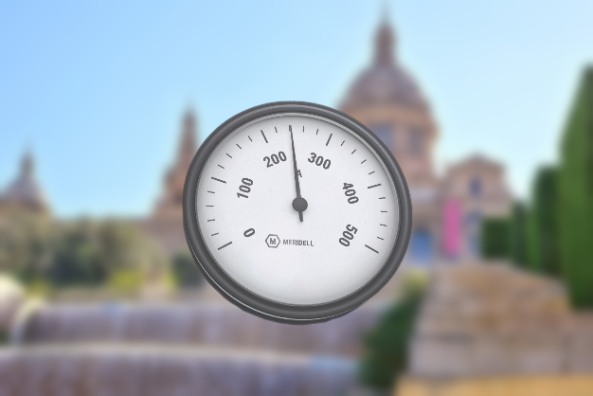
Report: 240; A
